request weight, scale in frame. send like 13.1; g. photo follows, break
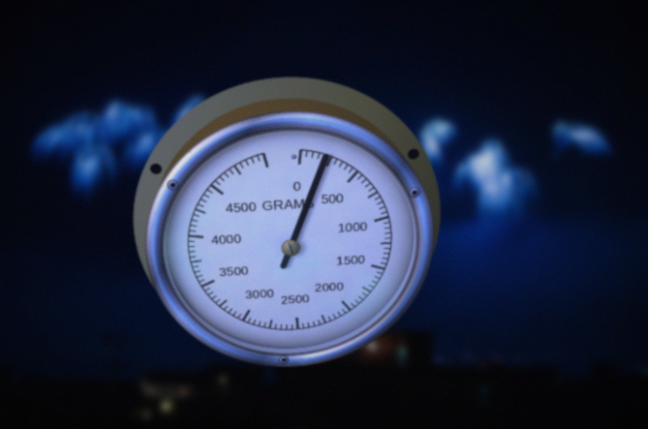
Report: 200; g
